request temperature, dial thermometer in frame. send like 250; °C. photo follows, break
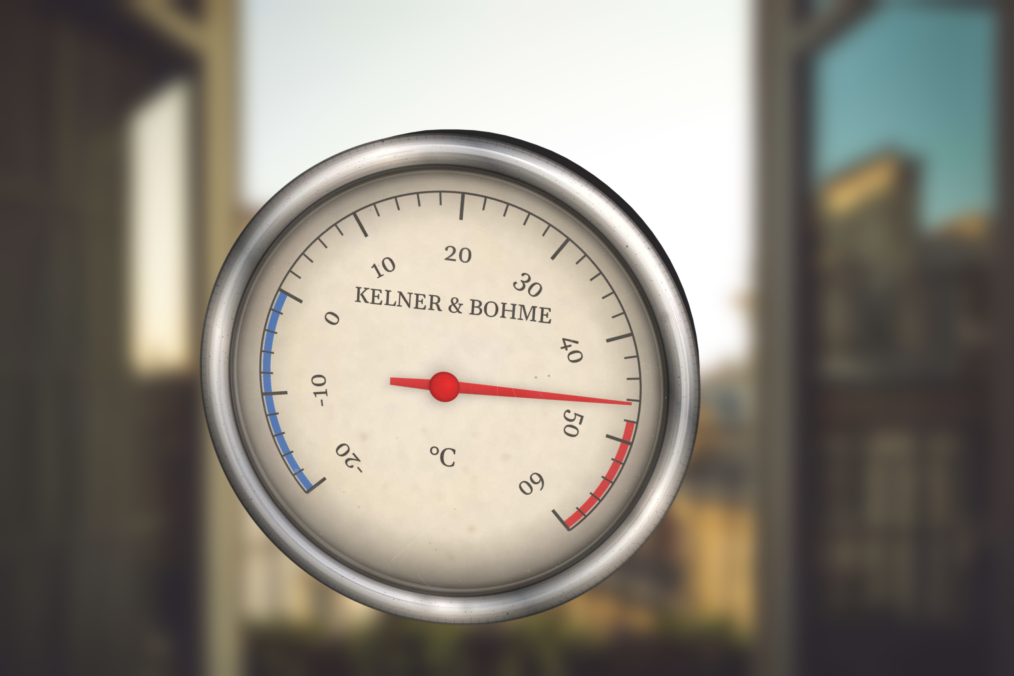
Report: 46; °C
